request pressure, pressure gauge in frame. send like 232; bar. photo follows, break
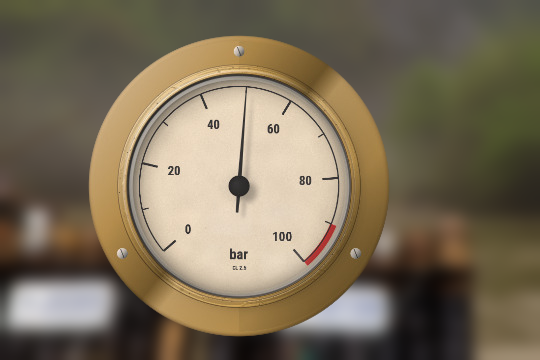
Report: 50; bar
